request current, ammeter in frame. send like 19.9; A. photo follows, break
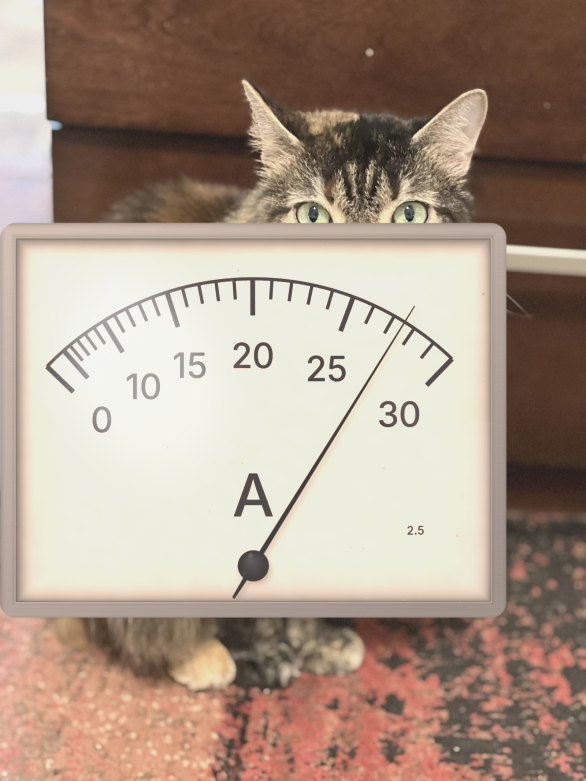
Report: 27.5; A
